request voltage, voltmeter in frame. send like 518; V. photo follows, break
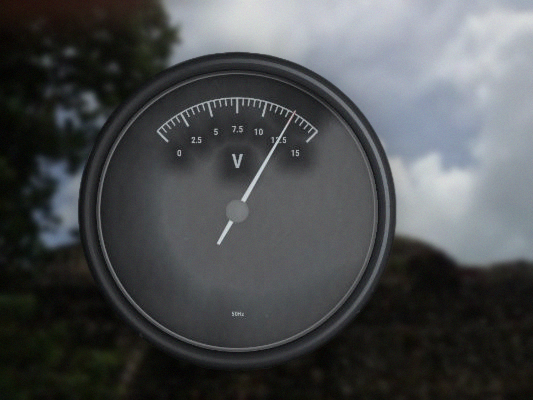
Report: 12.5; V
